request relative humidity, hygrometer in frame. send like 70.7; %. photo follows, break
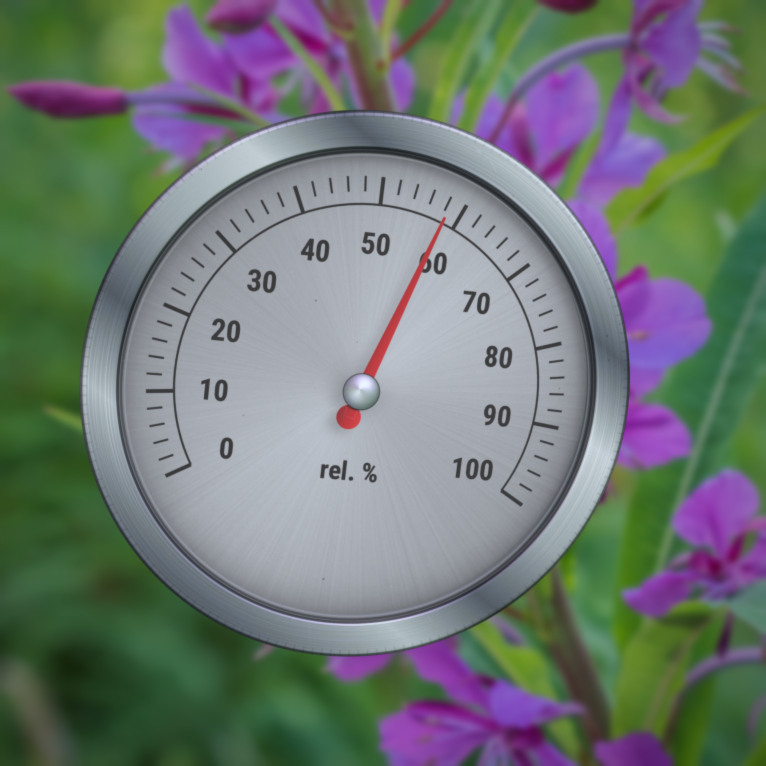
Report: 58; %
